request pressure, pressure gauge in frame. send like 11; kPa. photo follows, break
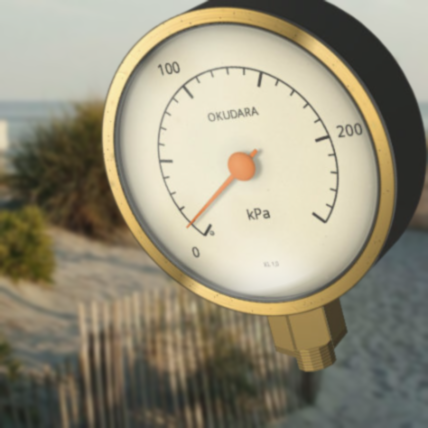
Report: 10; kPa
